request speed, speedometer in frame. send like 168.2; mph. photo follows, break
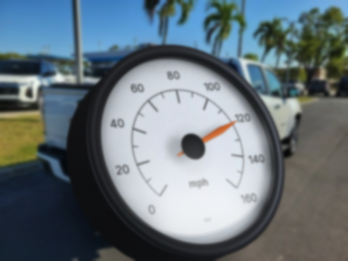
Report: 120; mph
